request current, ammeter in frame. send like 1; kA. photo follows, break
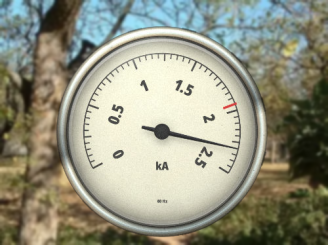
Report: 2.3; kA
